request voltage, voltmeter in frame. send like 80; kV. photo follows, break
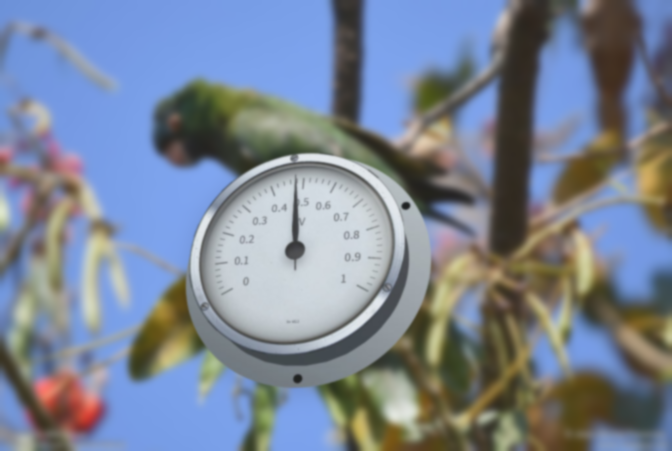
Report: 0.48; kV
